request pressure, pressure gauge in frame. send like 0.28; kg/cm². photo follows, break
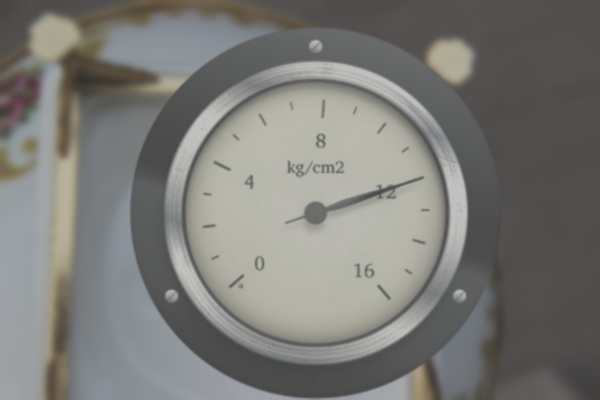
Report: 12; kg/cm²
